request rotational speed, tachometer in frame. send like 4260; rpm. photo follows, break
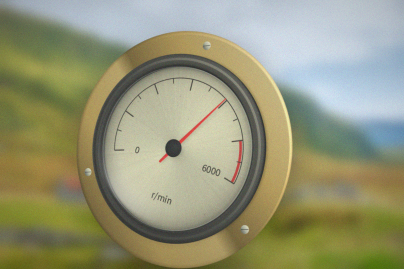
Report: 4000; rpm
